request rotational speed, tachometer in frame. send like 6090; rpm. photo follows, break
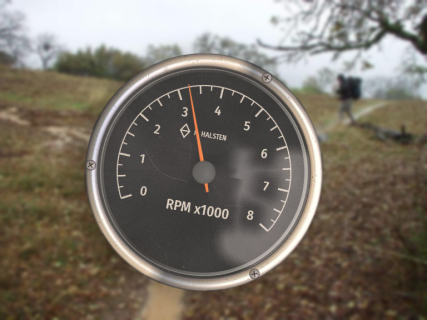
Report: 3250; rpm
